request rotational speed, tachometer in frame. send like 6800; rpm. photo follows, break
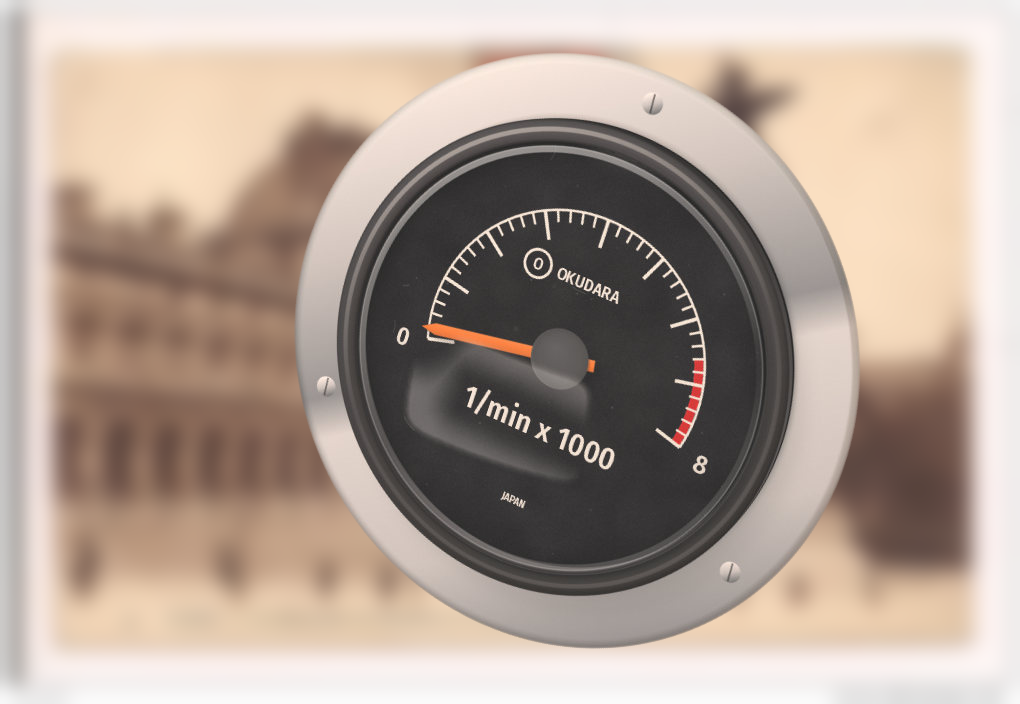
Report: 200; rpm
